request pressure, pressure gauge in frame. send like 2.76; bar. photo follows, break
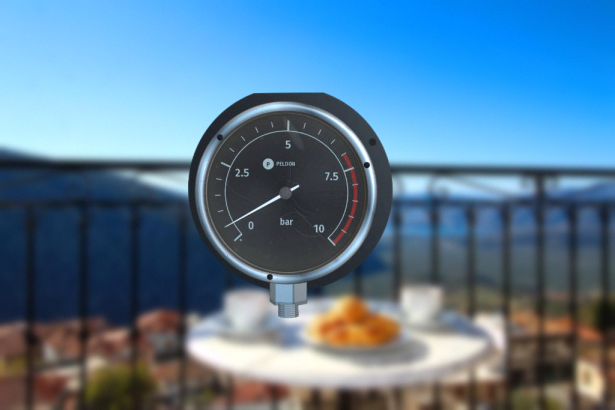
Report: 0.5; bar
